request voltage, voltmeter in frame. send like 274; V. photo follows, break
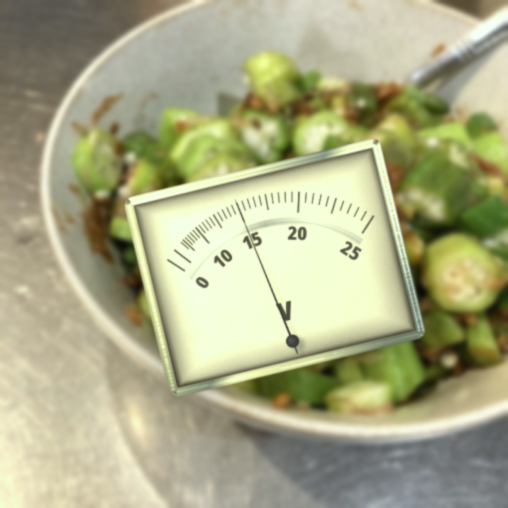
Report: 15; V
